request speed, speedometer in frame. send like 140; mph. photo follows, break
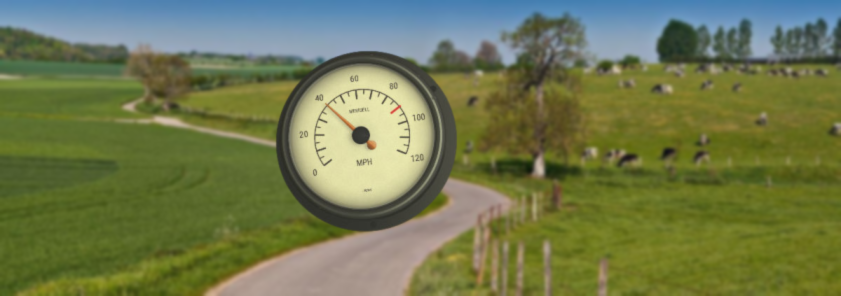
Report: 40; mph
